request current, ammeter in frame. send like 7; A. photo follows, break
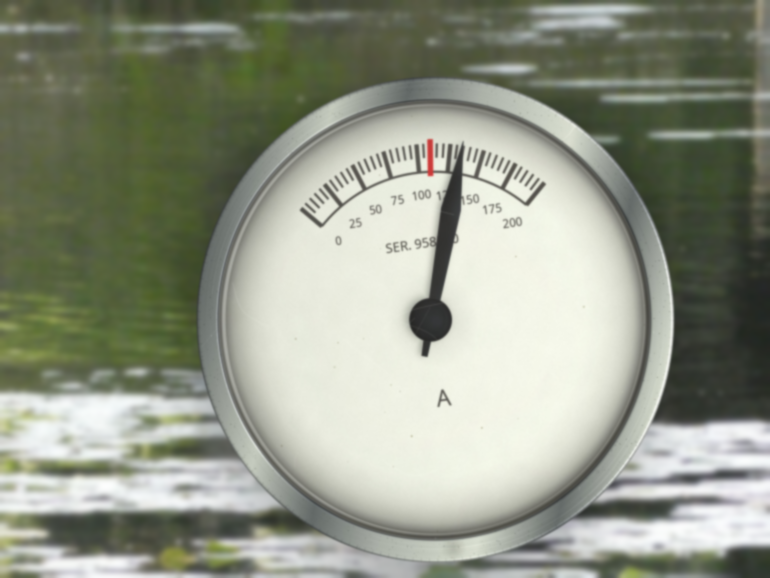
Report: 135; A
